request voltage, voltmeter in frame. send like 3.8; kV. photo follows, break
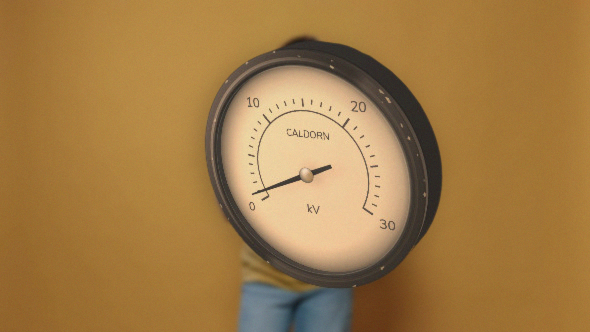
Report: 1; kV
